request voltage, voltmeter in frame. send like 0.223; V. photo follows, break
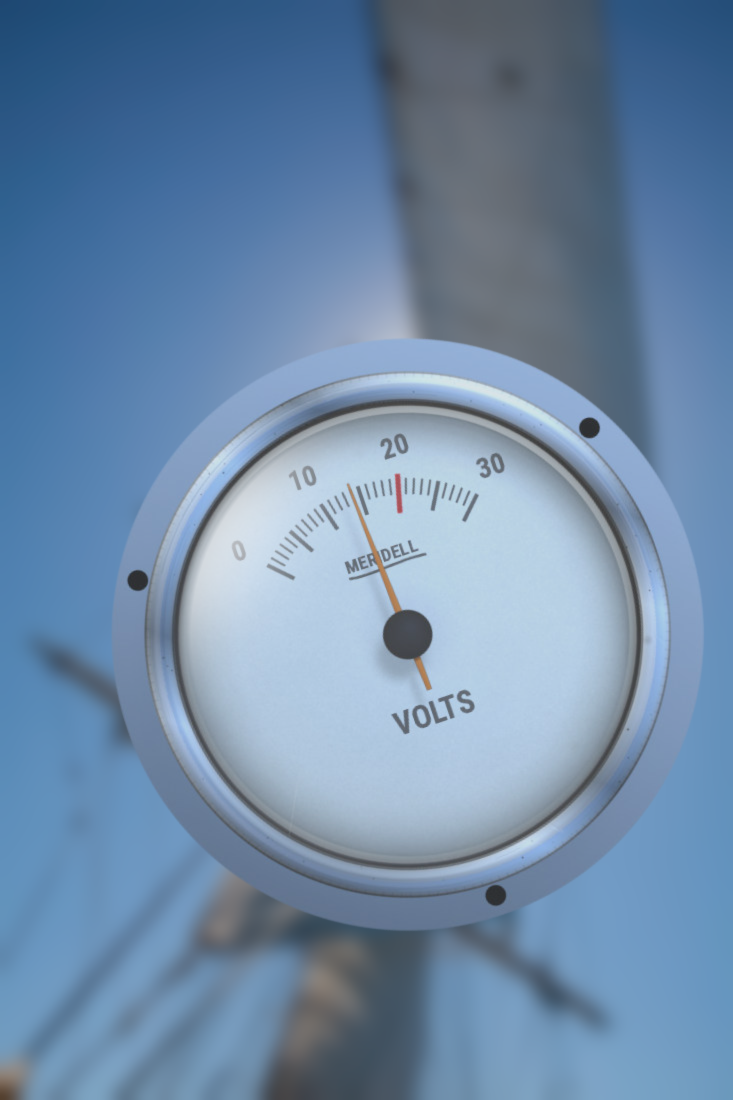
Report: 14; V
